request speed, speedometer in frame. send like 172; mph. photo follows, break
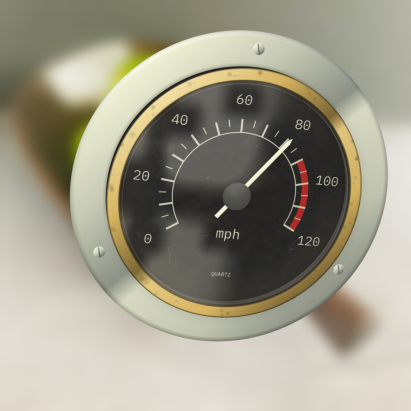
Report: 80; mph
